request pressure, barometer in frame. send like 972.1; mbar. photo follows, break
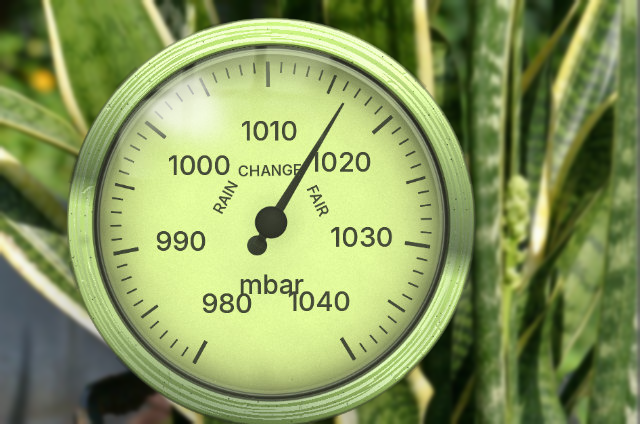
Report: 1016.5; mbar
